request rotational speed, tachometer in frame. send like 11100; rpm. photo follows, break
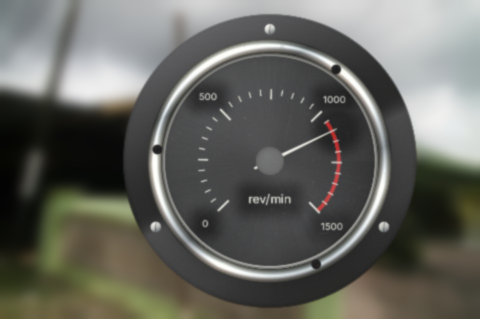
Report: 1100; rpm
